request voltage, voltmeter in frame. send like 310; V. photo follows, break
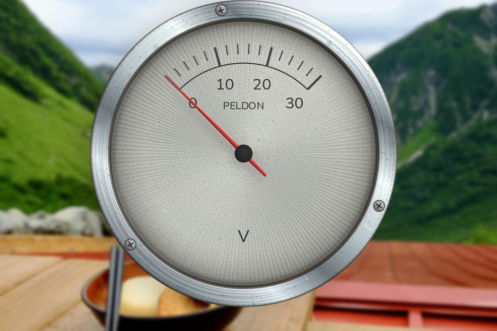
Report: 0; V
